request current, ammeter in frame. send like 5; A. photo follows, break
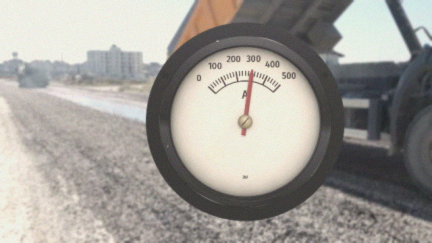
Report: 300; A
